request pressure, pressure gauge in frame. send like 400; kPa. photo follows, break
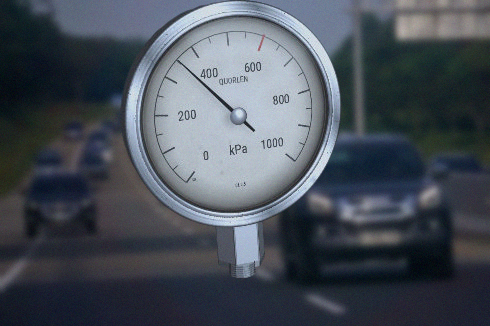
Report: 350; kPa
